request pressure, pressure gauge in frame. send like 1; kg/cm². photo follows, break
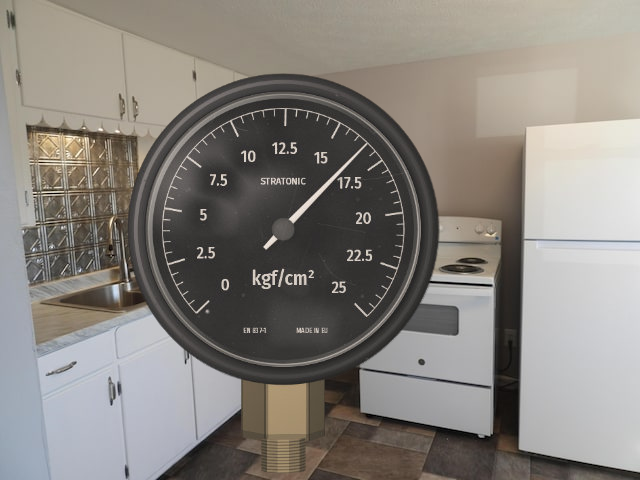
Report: 16.5; kg/cm²
